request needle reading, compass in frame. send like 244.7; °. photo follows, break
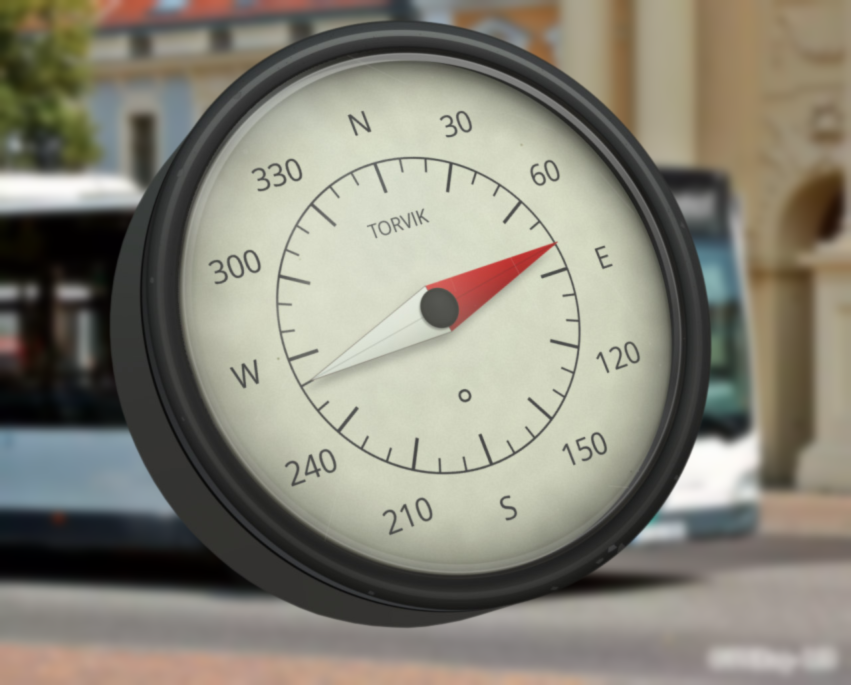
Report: 80; °
